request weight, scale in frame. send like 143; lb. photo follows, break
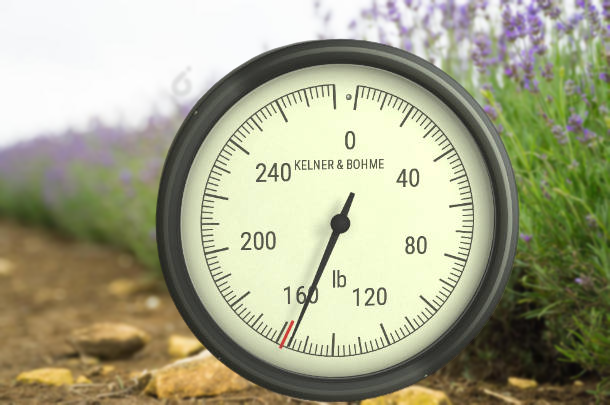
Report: 156; lb
